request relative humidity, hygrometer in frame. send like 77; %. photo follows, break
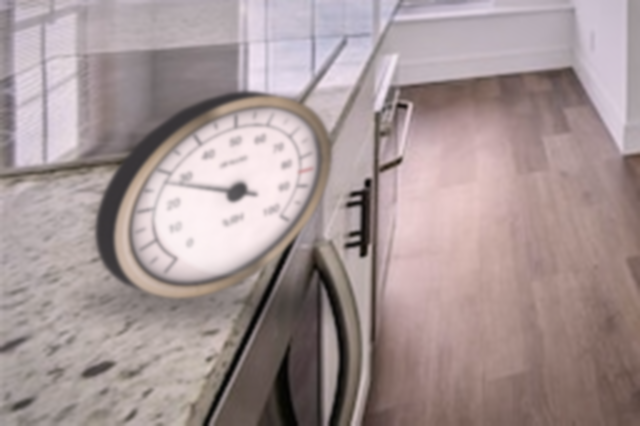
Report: 27.5; %
